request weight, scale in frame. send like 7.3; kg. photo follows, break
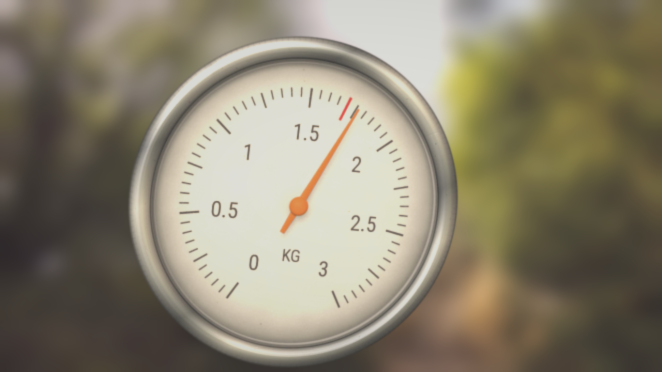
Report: 1.75; kg
